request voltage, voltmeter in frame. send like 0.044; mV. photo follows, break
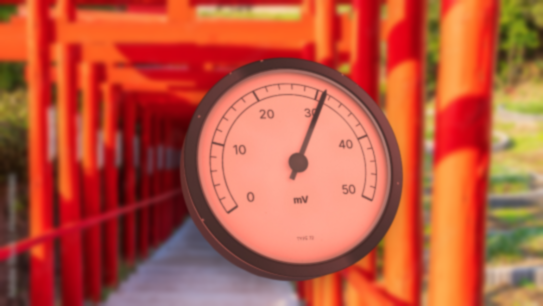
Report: 31; mV
